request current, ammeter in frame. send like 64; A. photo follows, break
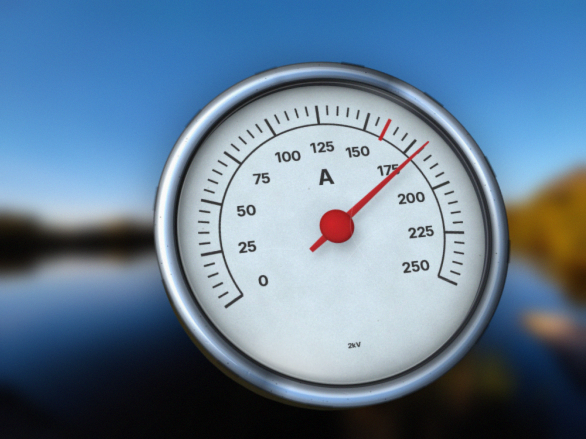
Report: 180; A
